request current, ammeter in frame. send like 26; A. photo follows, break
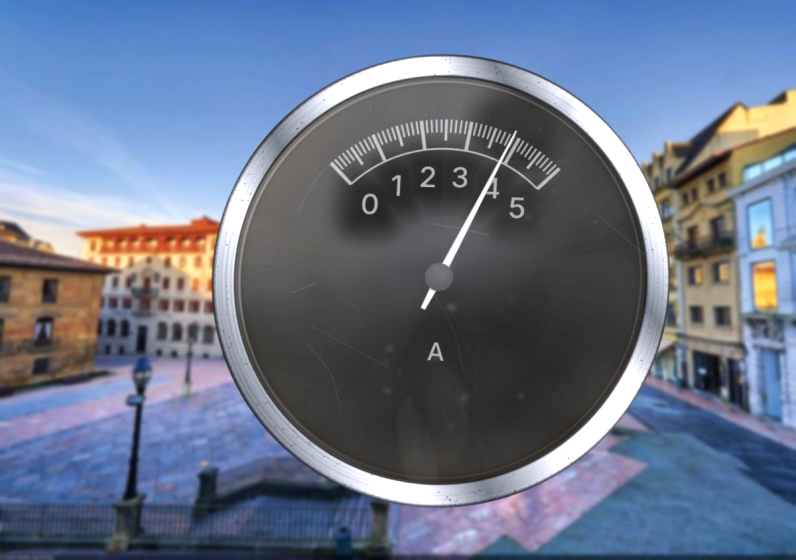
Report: 3.9; A
